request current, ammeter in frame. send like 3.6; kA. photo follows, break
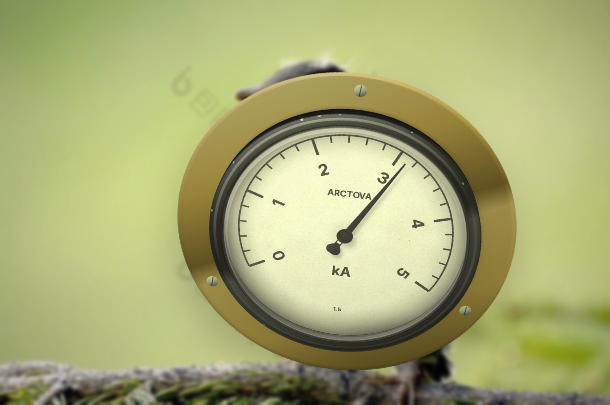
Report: 3.1; kA
